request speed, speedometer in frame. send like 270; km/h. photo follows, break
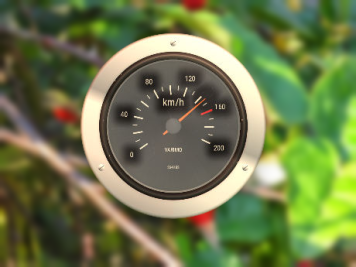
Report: 145; km/h
